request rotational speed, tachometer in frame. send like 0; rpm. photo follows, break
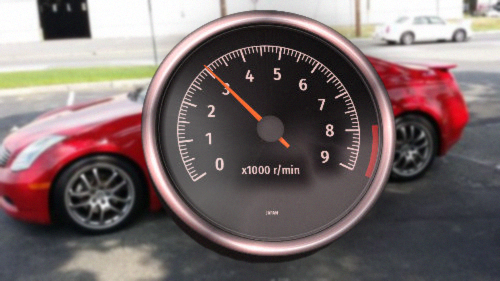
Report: 3000; rpm
